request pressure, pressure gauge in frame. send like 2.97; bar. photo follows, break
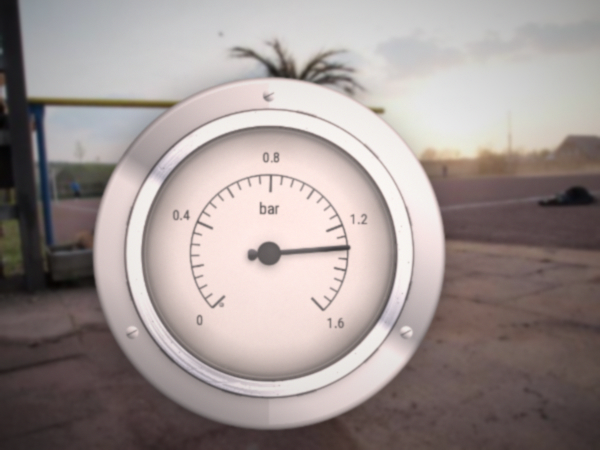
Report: 1.3; bar
